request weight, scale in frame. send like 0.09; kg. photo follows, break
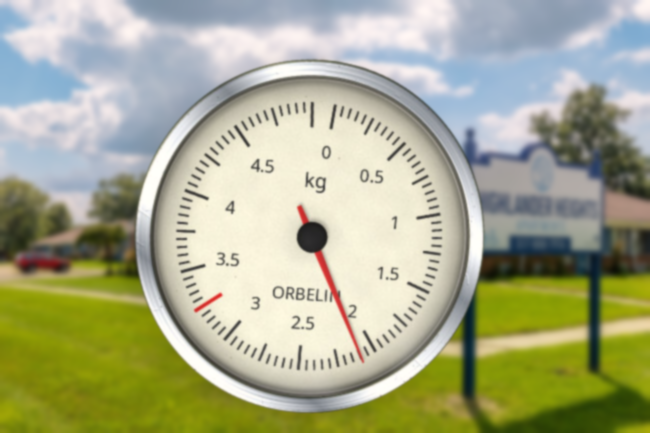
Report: 2.1; kg
